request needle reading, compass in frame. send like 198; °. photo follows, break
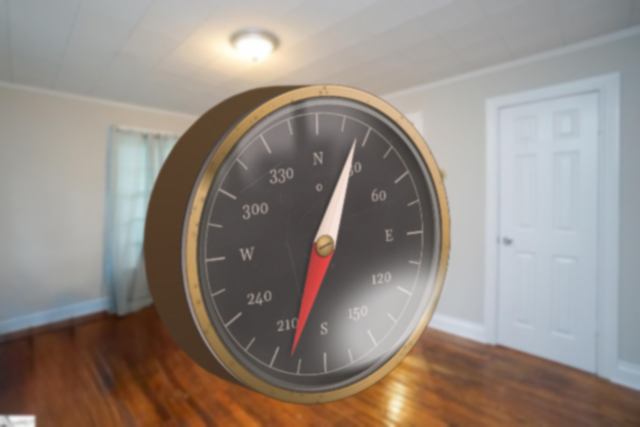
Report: 202.5; °
